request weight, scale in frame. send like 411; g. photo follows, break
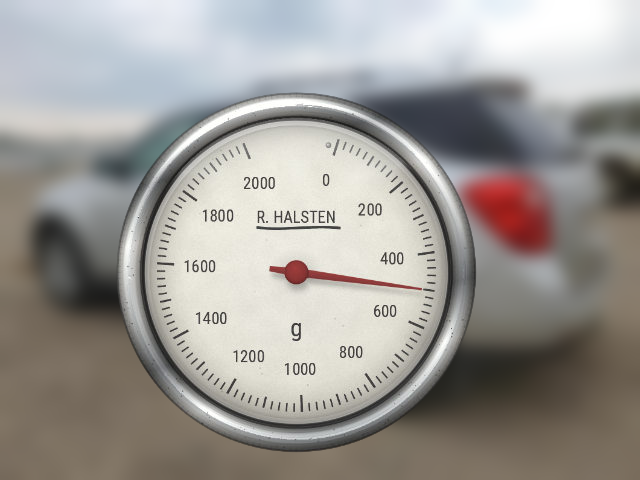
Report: 500; g
